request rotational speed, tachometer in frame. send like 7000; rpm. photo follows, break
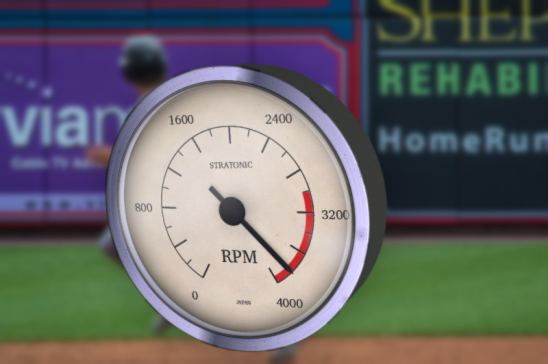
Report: 3800; rpm
